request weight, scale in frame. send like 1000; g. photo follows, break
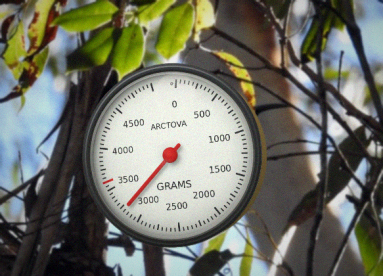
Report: 3200; g
